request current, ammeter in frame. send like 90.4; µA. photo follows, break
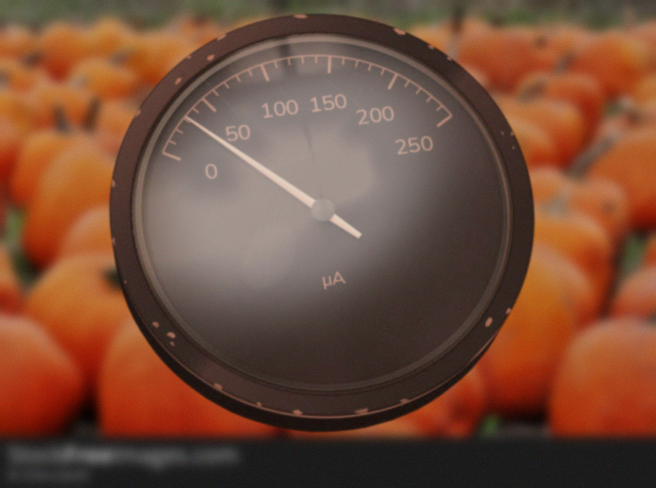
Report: 30; µA
